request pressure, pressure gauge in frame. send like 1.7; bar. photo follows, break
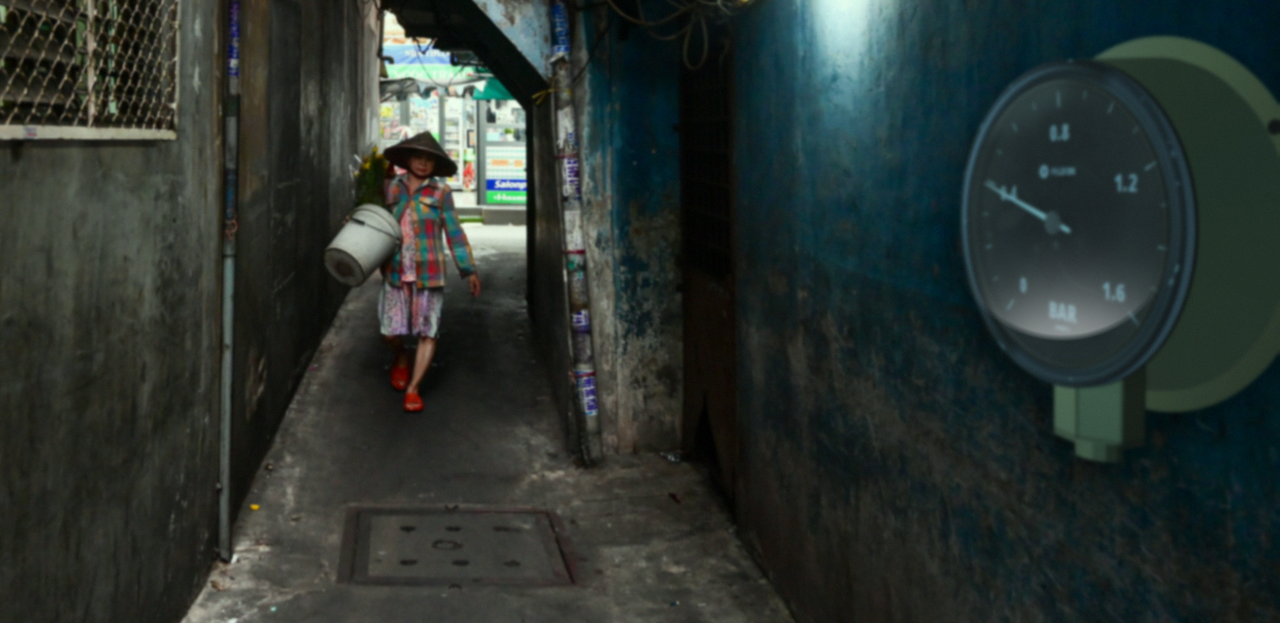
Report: 0.4; bar
